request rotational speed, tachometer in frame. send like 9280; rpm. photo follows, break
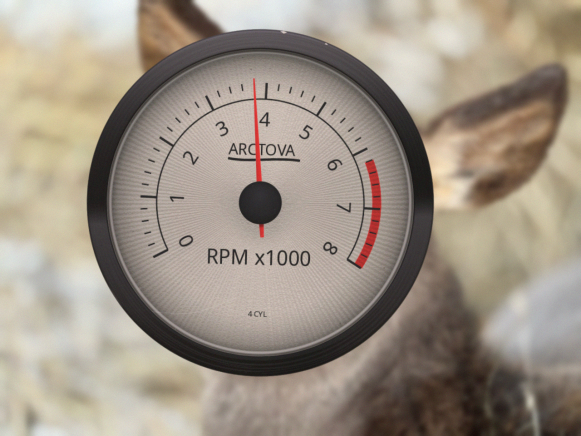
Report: 3800; rpm
